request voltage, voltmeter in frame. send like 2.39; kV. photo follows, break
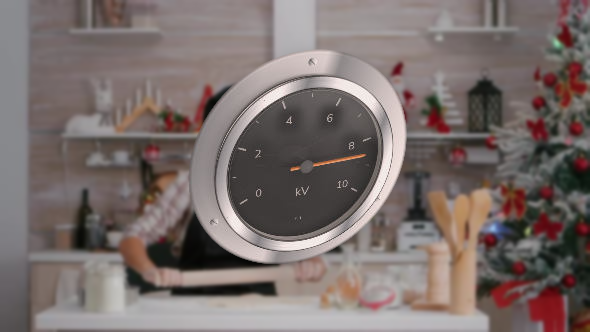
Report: 8.5; kV
